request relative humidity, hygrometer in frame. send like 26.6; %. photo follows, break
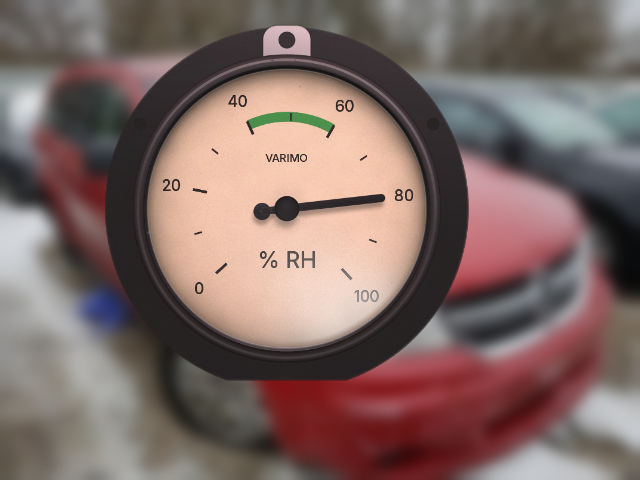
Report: 80; %
